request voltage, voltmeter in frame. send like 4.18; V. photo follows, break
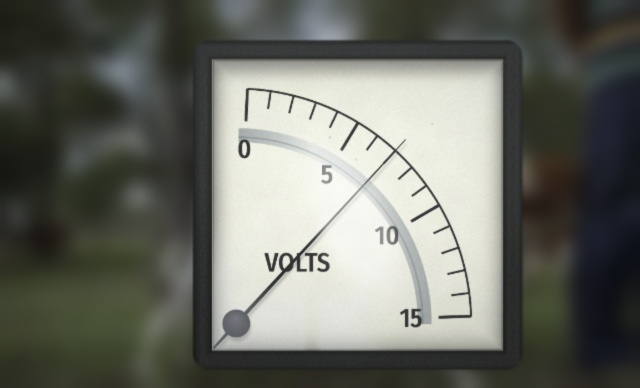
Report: 7; V
